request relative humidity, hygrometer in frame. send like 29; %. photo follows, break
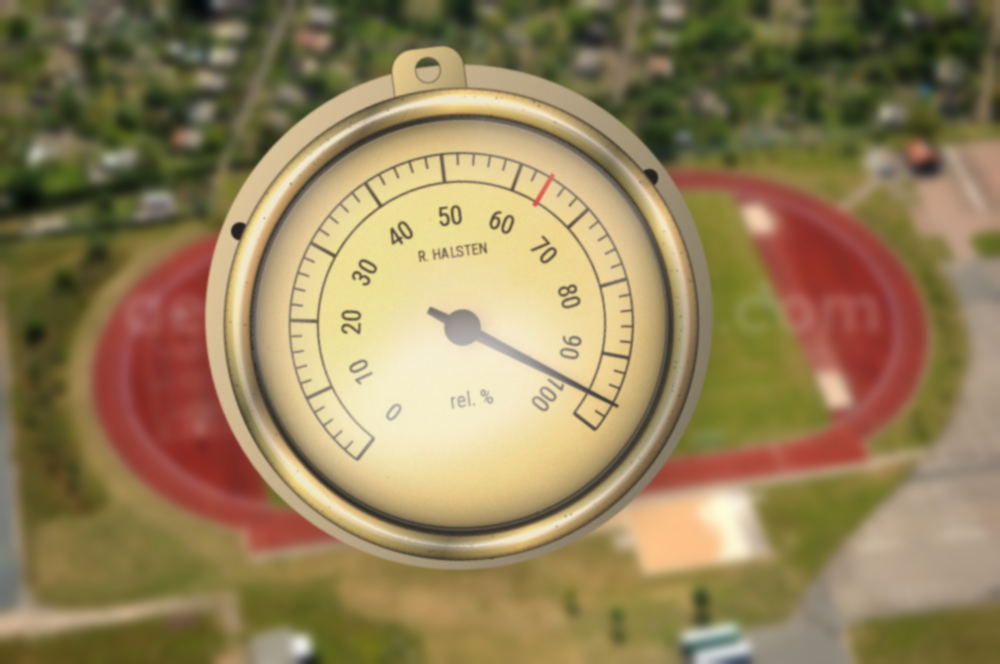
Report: 96; %
